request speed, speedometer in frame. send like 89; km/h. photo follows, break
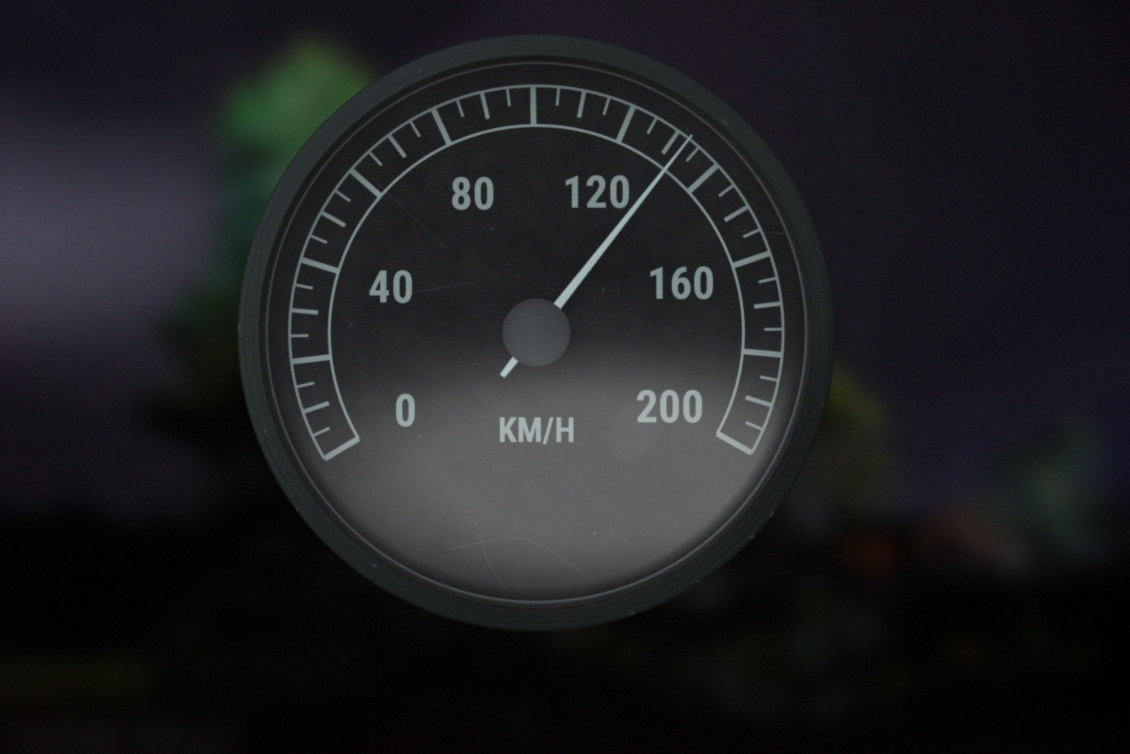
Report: 132.5; km/h
